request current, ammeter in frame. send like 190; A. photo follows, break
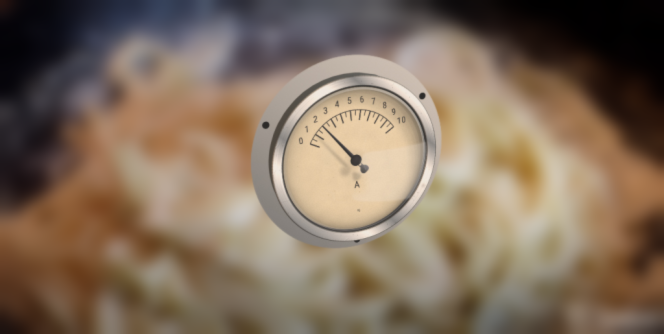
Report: 2; A
